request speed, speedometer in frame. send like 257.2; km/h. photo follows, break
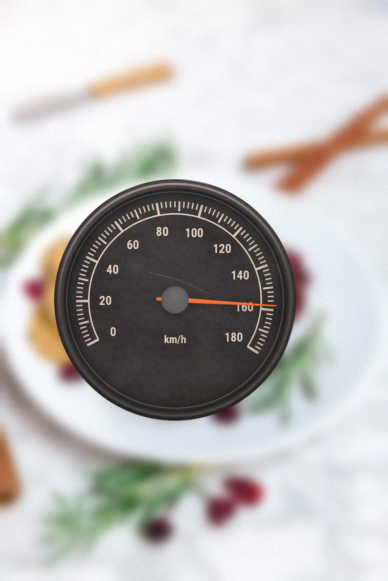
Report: 158; km/h
